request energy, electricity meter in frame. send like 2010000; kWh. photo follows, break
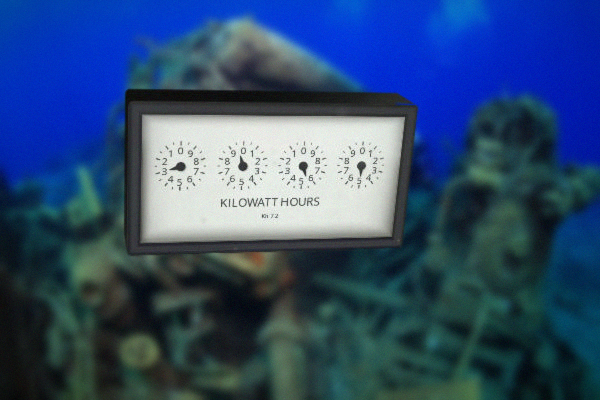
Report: 2955; kWh
